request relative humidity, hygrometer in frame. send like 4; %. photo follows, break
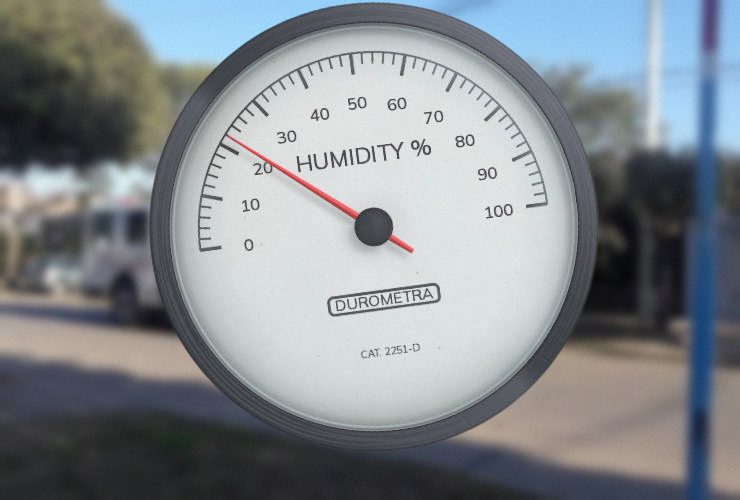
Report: 22; %
